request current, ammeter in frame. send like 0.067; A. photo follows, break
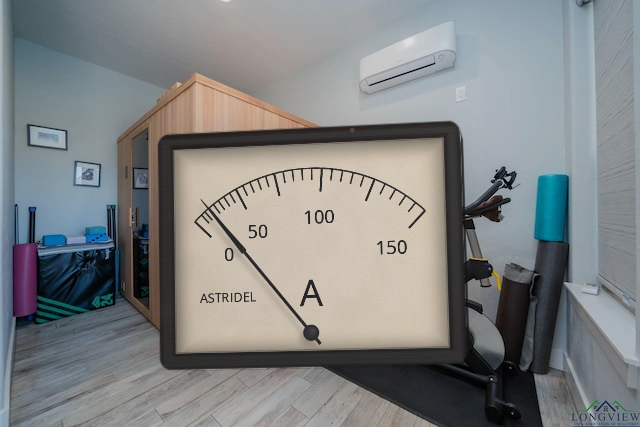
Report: 25; A
